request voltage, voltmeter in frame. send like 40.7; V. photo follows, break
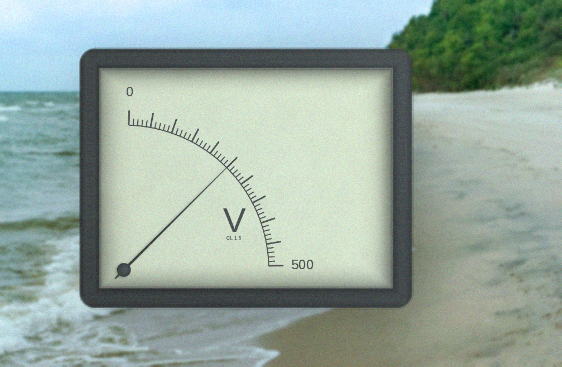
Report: 250; V
